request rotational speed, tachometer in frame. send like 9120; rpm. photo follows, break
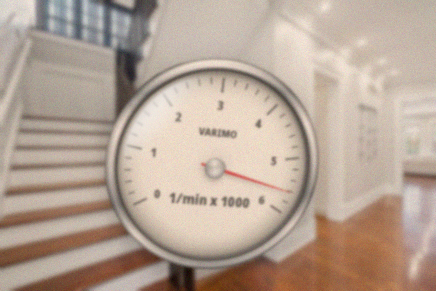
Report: 5600; rpm
